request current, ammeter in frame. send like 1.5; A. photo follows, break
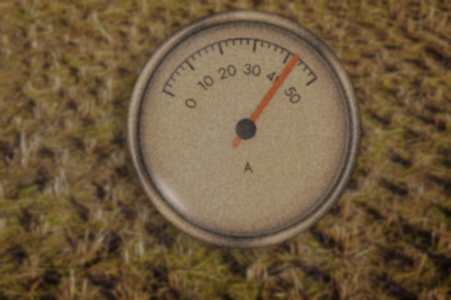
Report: 42; A
